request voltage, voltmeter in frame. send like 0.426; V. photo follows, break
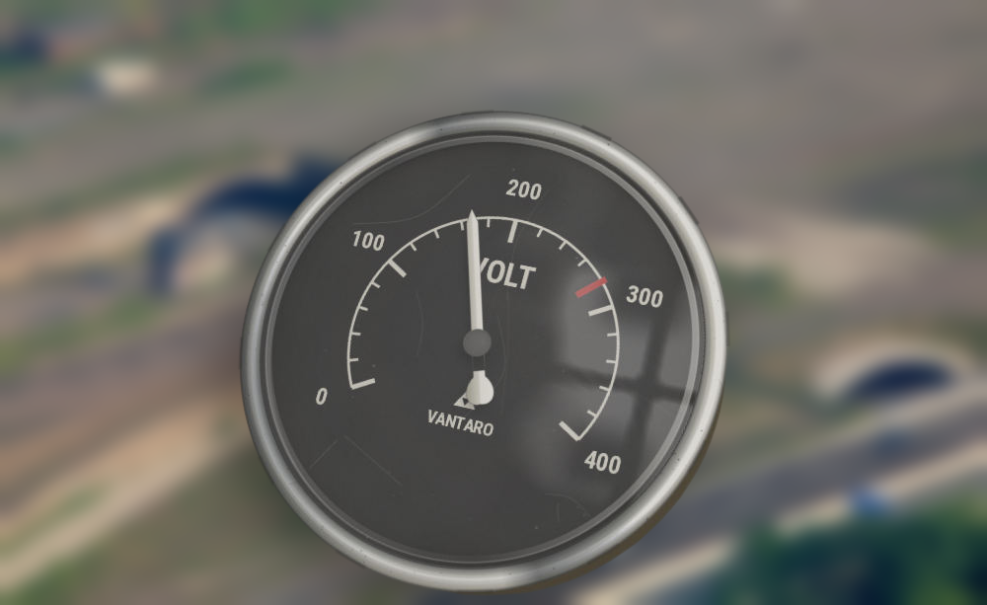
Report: 170; V
